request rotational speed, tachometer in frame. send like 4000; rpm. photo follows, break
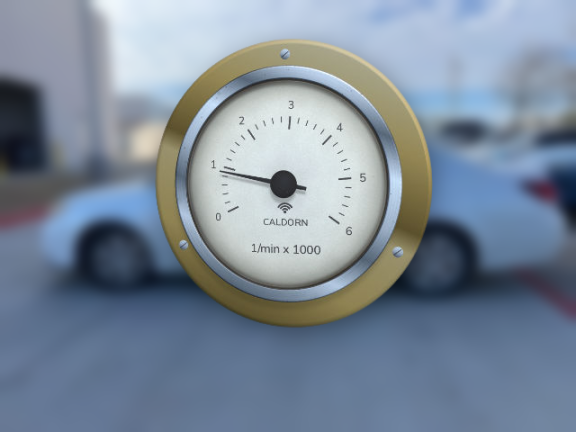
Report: 900; rpm
